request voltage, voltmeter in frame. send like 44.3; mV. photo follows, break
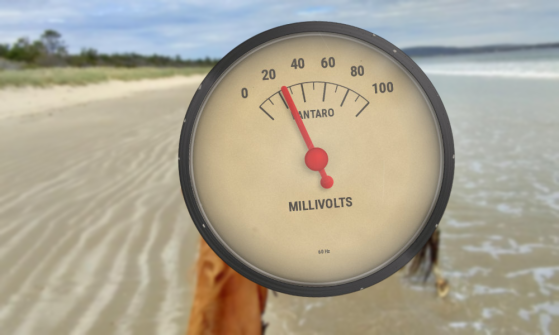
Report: 25; mV
